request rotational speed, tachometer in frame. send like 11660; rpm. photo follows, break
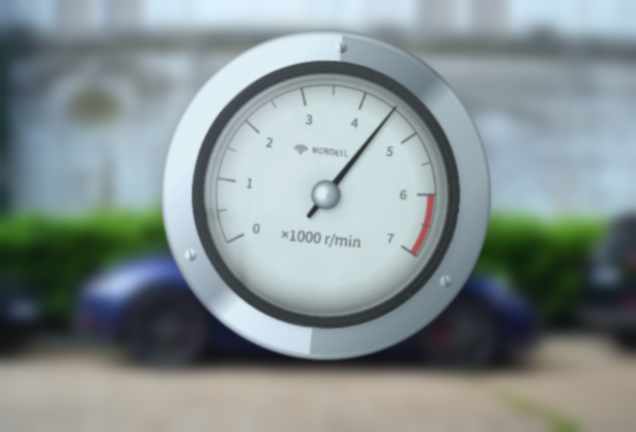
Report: 4500; rpm
